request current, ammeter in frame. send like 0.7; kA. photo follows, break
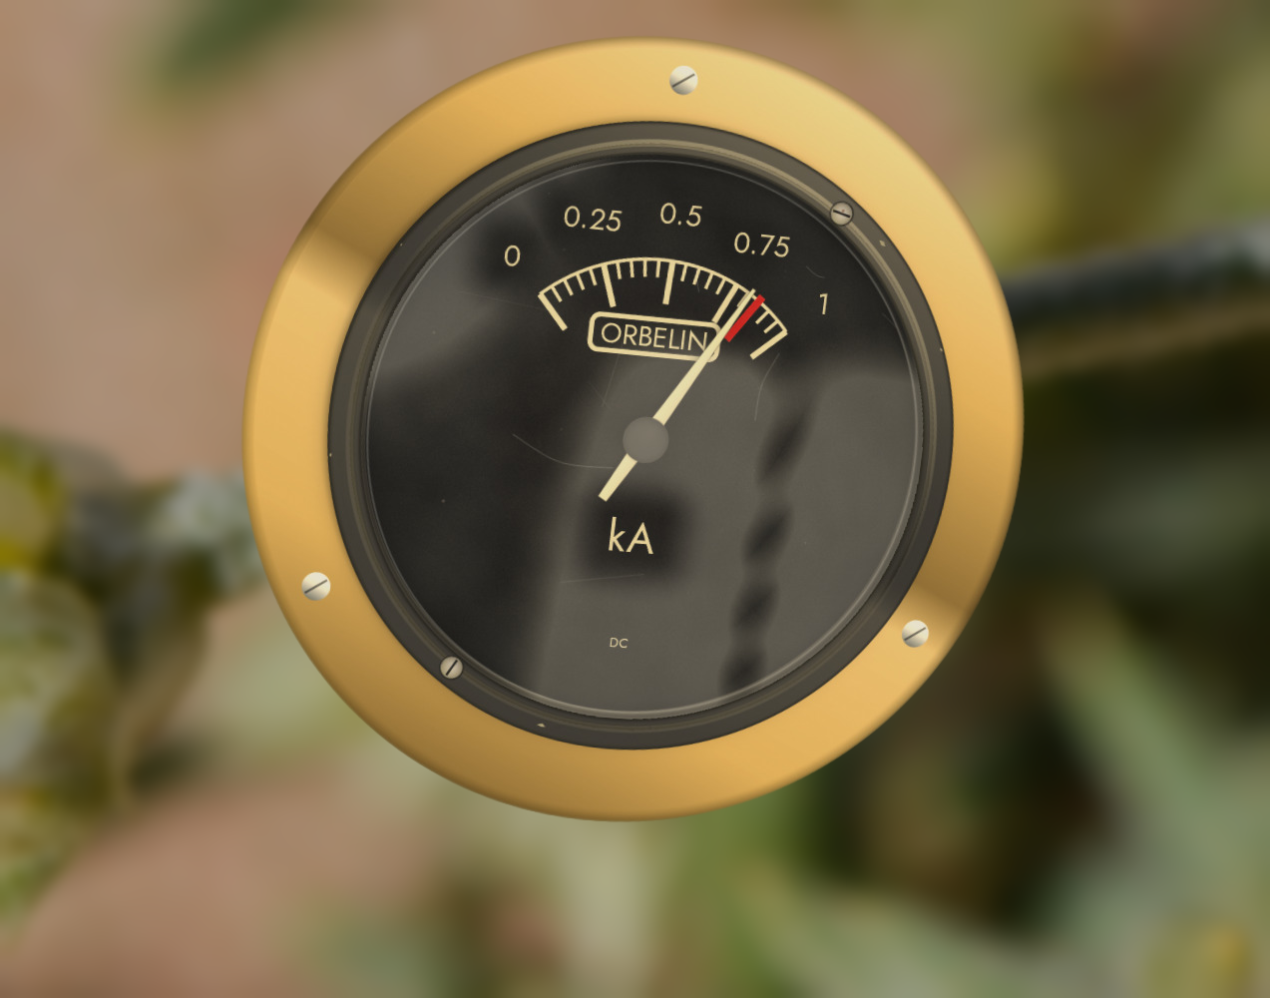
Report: 0.8; kA
